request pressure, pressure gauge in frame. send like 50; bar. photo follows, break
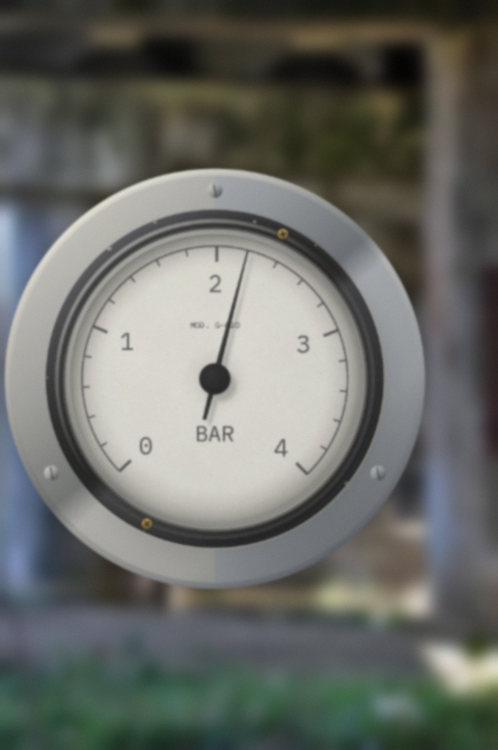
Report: 2.2; bar
